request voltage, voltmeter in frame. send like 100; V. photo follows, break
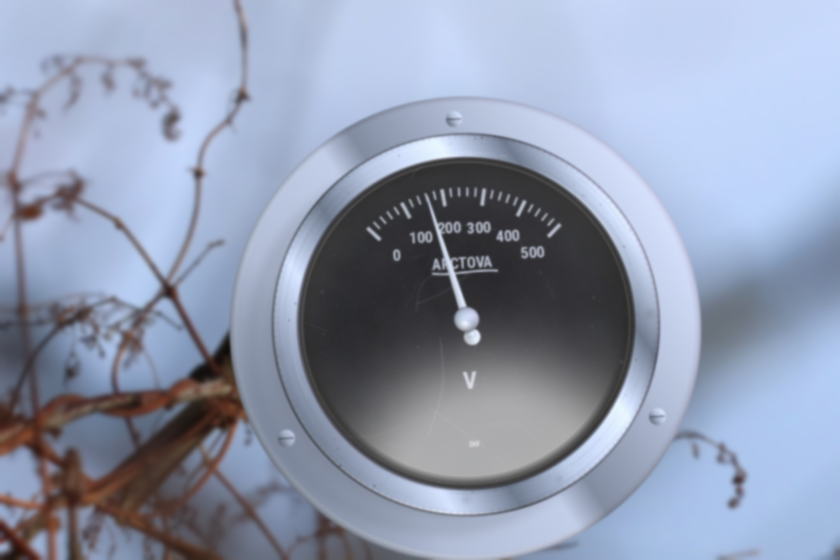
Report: 160; V
